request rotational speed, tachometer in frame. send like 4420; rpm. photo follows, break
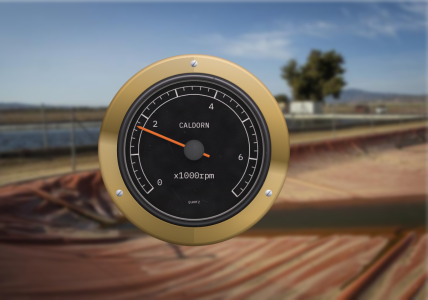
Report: 1700; rpm
